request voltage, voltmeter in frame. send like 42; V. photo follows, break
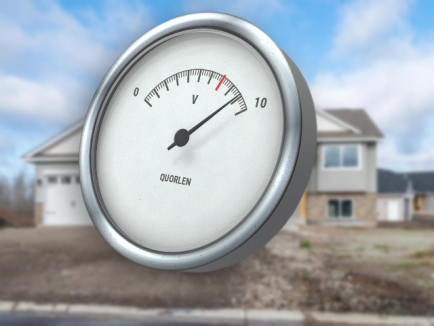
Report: 9; V
